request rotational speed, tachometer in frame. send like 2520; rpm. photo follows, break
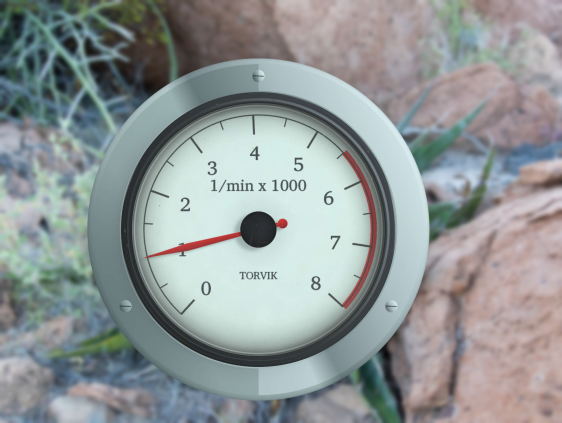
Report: 1000; rpm
